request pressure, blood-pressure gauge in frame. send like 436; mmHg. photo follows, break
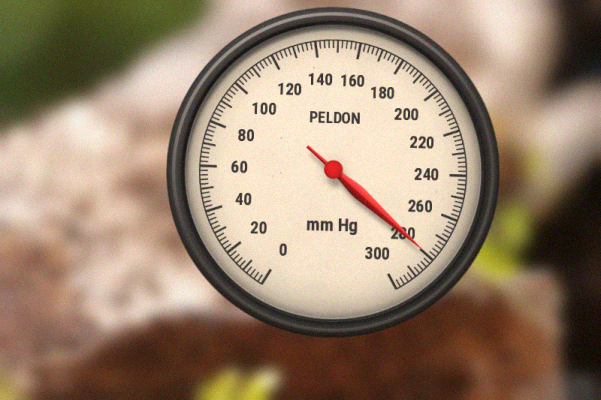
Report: 280; mmHg
